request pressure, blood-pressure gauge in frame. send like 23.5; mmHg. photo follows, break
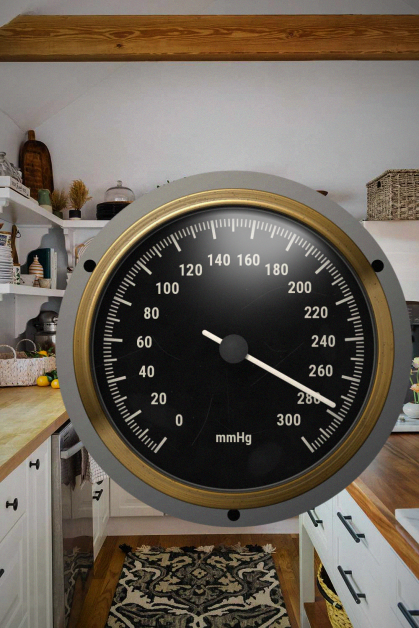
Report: 276; mmHg
